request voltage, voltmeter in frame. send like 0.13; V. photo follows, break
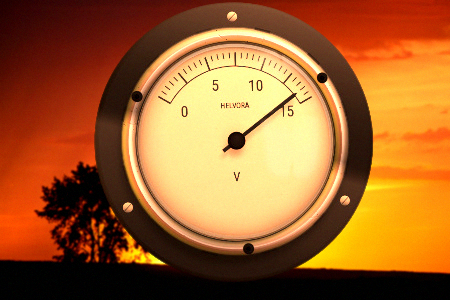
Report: 14; V
